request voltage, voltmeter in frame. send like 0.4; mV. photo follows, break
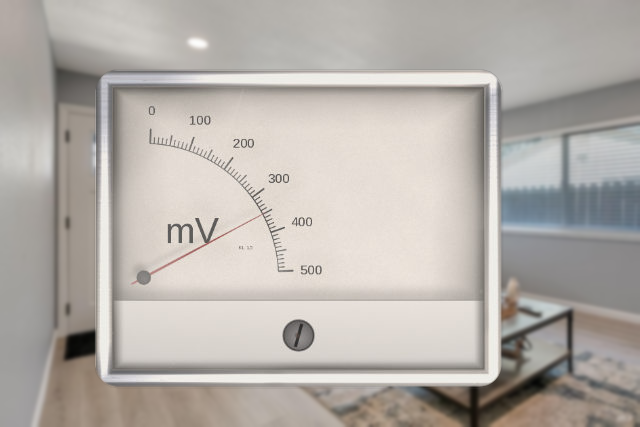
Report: 350; mV
